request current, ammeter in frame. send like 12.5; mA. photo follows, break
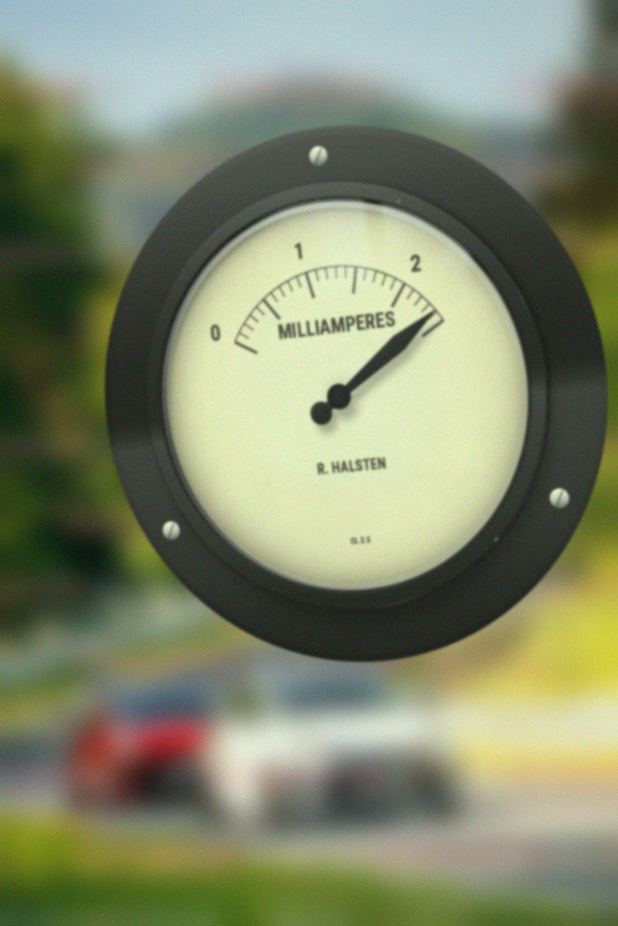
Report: 2.4; mA
